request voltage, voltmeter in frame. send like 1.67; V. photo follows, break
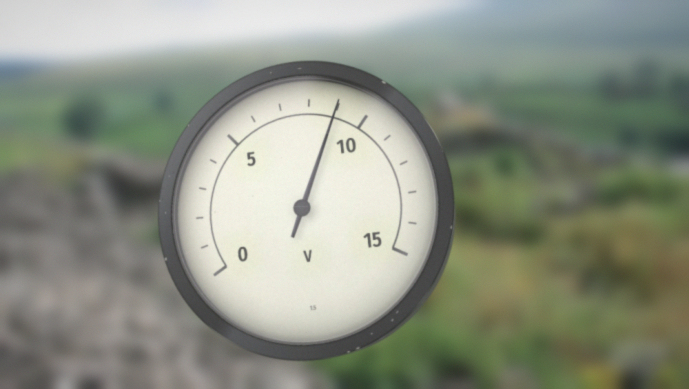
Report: 9; V
